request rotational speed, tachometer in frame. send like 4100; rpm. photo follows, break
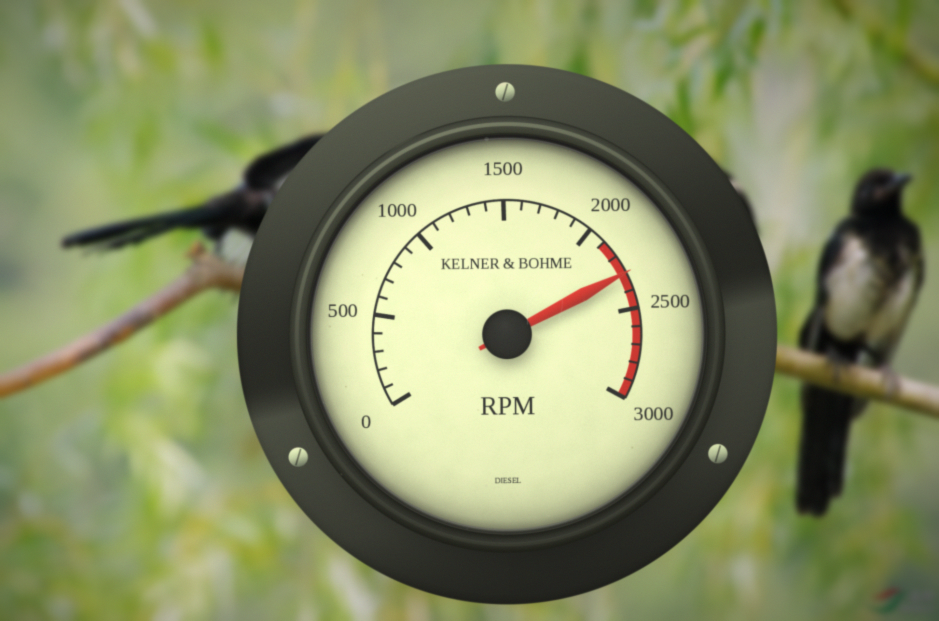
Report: 2300; rpm
